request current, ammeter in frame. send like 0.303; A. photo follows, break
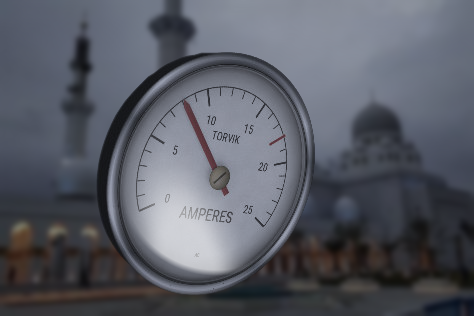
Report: 8; A
